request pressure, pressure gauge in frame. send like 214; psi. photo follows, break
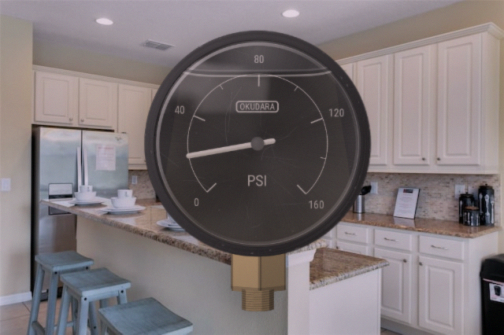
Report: 20; psi
